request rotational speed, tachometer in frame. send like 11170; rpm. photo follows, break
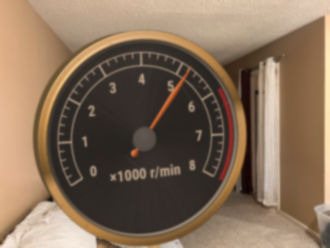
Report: 5200; rpm
